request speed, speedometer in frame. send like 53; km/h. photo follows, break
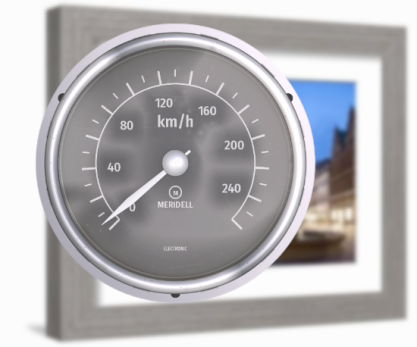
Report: 5; km/h
